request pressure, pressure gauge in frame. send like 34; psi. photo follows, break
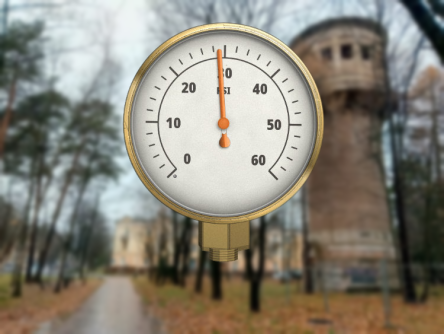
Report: 29; psi
